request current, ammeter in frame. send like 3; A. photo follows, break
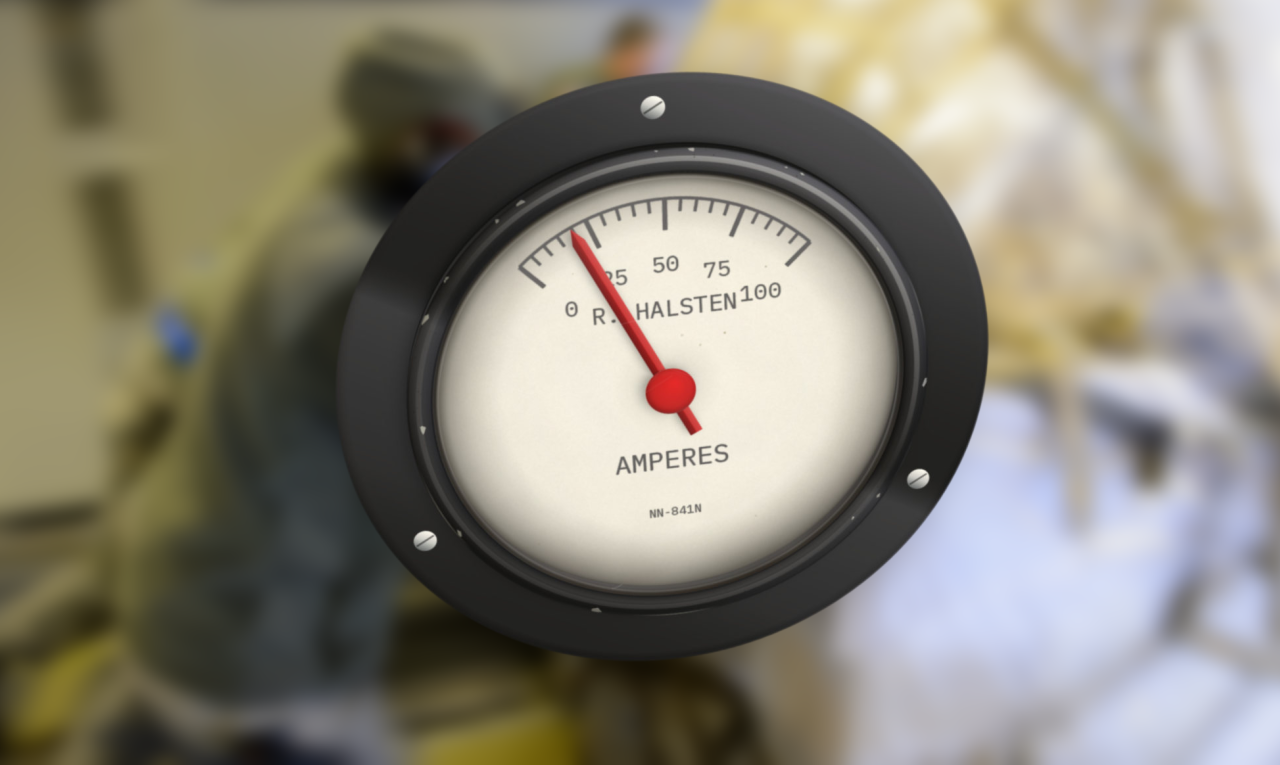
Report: 20; A
